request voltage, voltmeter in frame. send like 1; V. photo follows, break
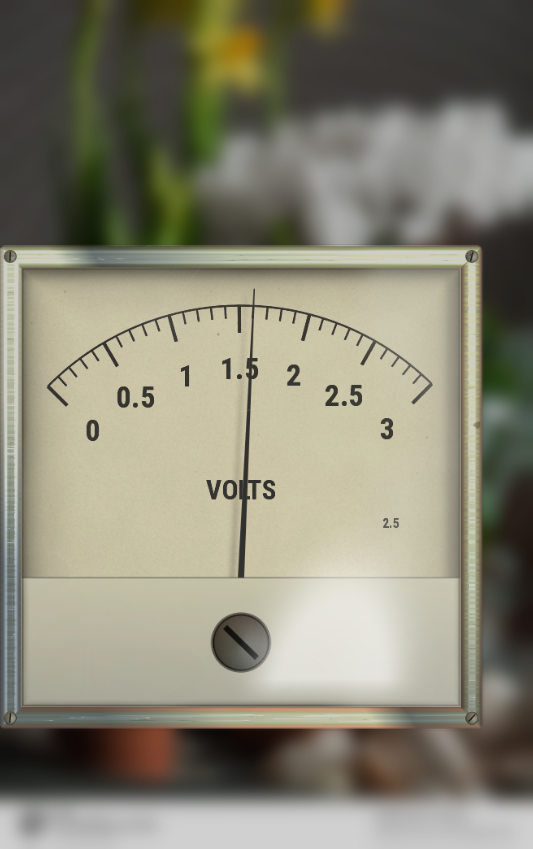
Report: 1.6; V
